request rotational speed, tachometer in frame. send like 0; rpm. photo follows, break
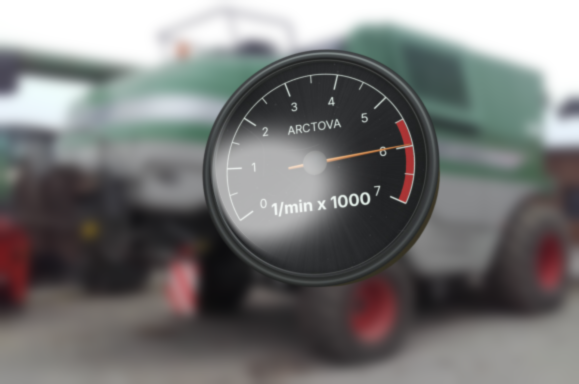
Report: 6000; rpm
